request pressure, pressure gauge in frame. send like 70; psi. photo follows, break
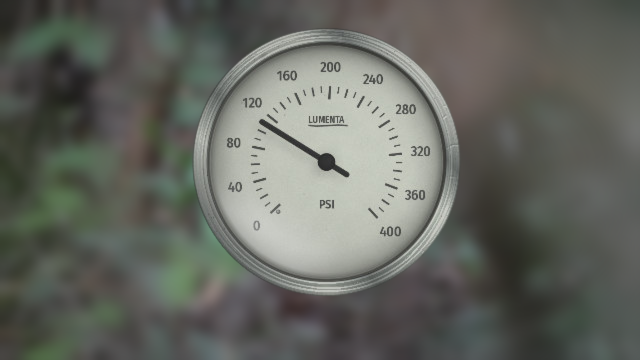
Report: 110; psi
